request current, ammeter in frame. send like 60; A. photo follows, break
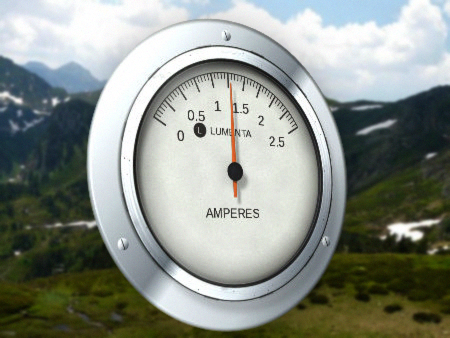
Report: 1.25; A
